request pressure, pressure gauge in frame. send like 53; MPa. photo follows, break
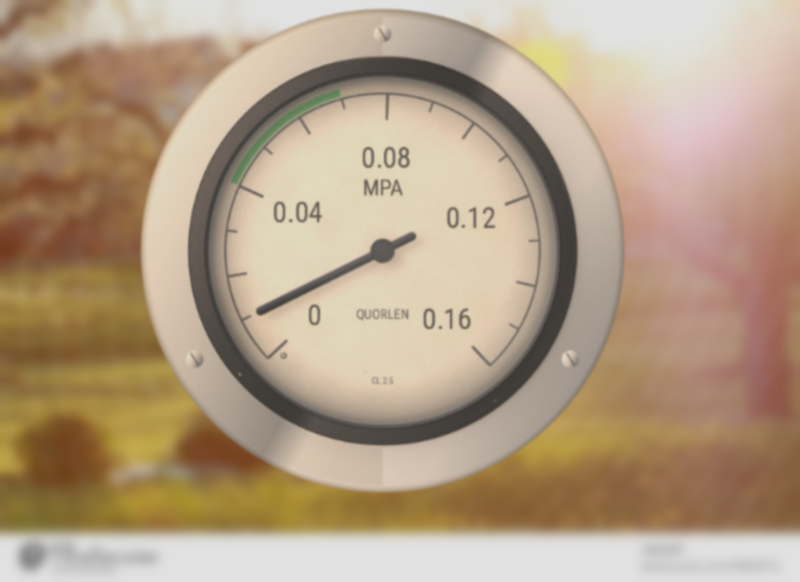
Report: 0.01; MPa
